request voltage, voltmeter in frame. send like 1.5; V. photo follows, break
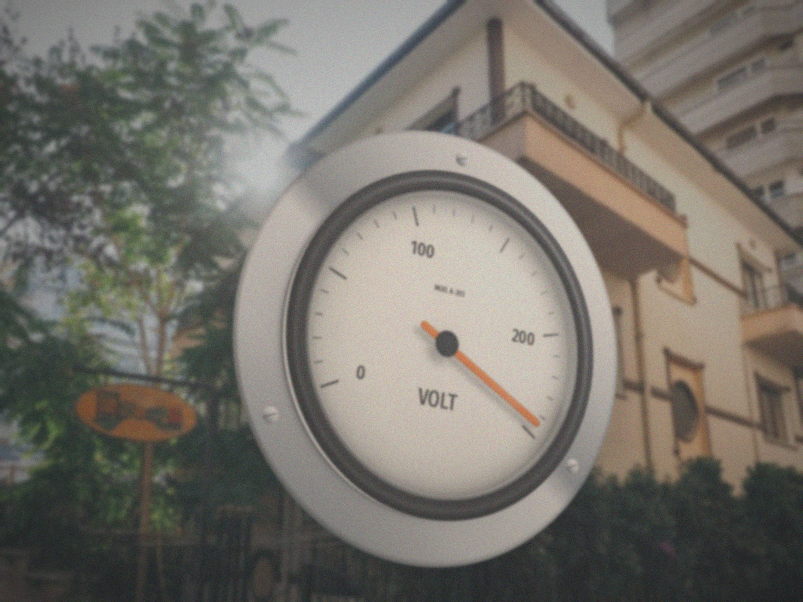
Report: 245; V
